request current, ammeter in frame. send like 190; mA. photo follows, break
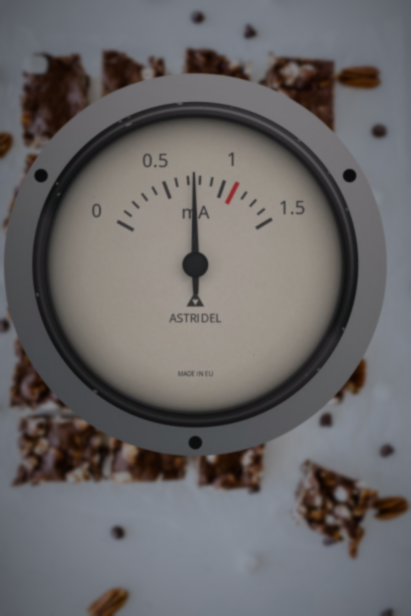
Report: 0.75; mA
